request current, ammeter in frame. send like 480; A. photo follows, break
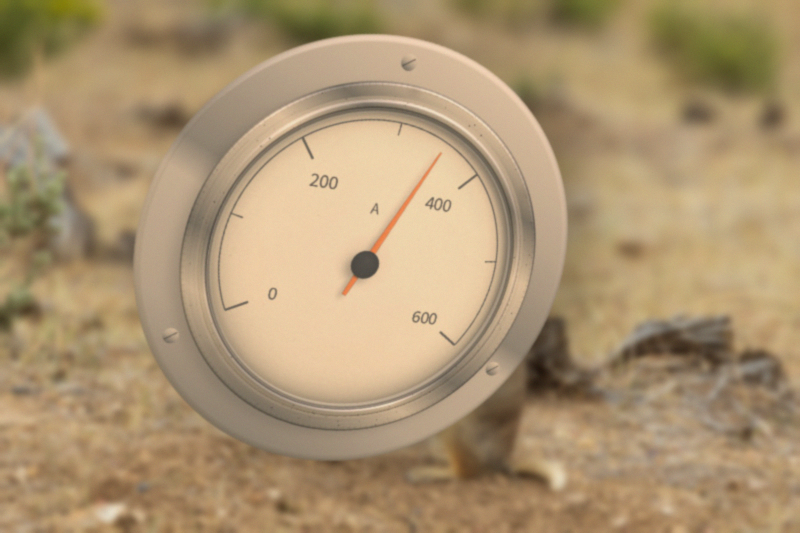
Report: 350; A
